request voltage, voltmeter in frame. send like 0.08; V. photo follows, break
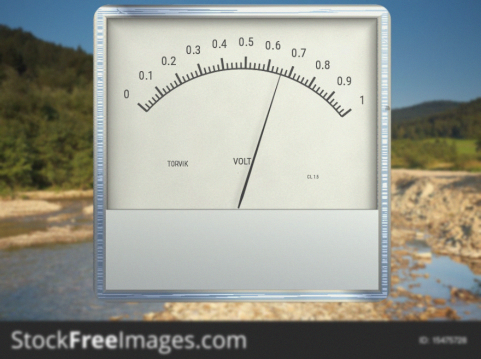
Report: 0.66; V
